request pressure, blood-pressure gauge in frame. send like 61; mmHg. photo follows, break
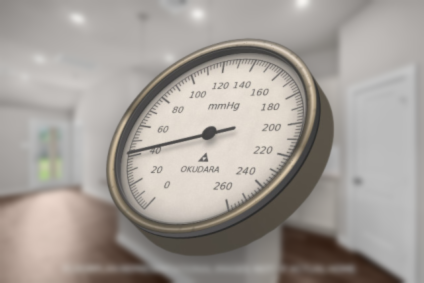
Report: 40; mmHg
